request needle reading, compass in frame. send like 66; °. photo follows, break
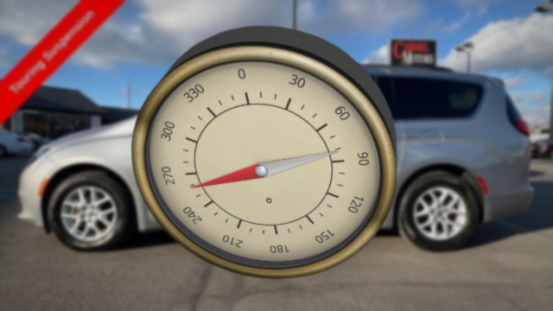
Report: 260; °
